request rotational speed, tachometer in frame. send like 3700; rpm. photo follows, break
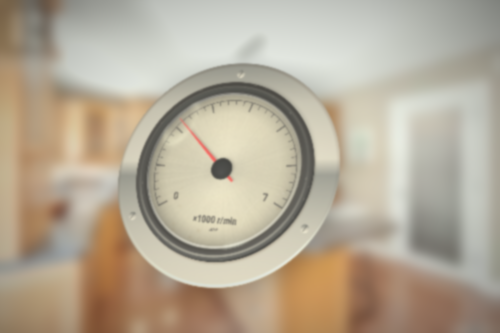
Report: 2200; rpm
